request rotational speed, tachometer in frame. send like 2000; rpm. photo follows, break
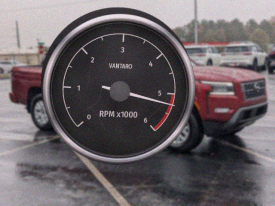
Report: 5250; rpm
